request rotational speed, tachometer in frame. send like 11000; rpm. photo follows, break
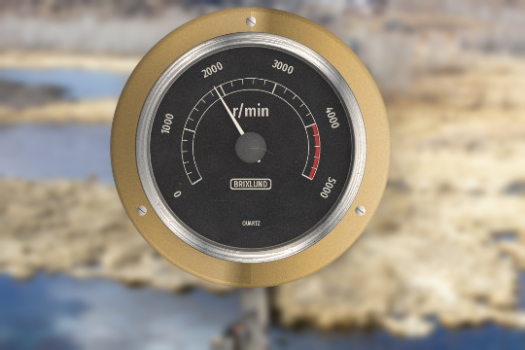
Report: 1900; rpm
